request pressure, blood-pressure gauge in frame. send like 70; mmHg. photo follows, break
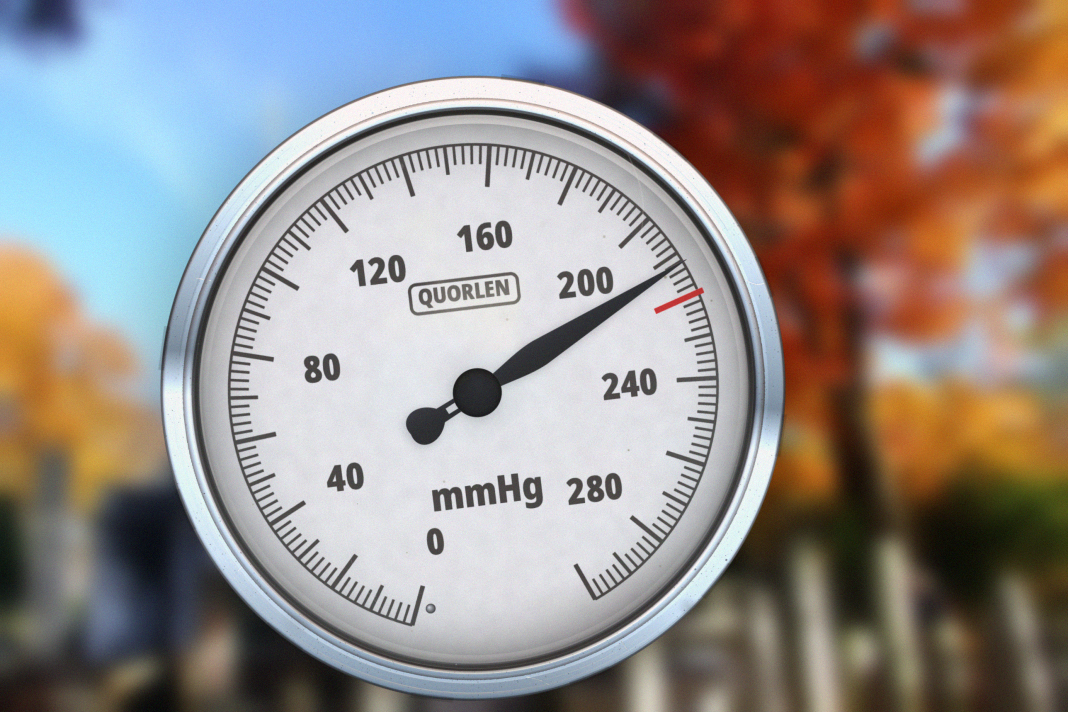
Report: 212; mmHg
